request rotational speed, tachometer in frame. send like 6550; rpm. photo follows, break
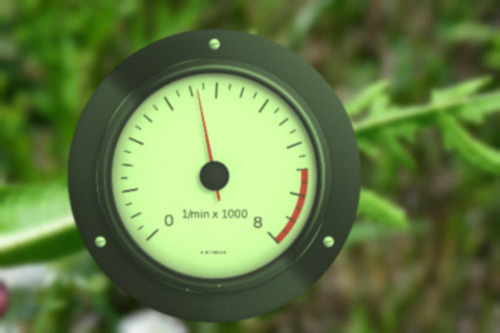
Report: 3625; rpm
